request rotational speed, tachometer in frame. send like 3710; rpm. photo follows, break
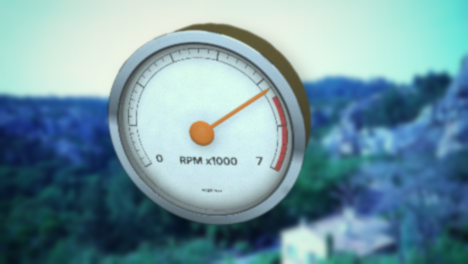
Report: 5200; rpm
